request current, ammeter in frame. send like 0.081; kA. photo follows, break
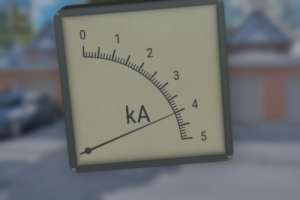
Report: 4; kA
